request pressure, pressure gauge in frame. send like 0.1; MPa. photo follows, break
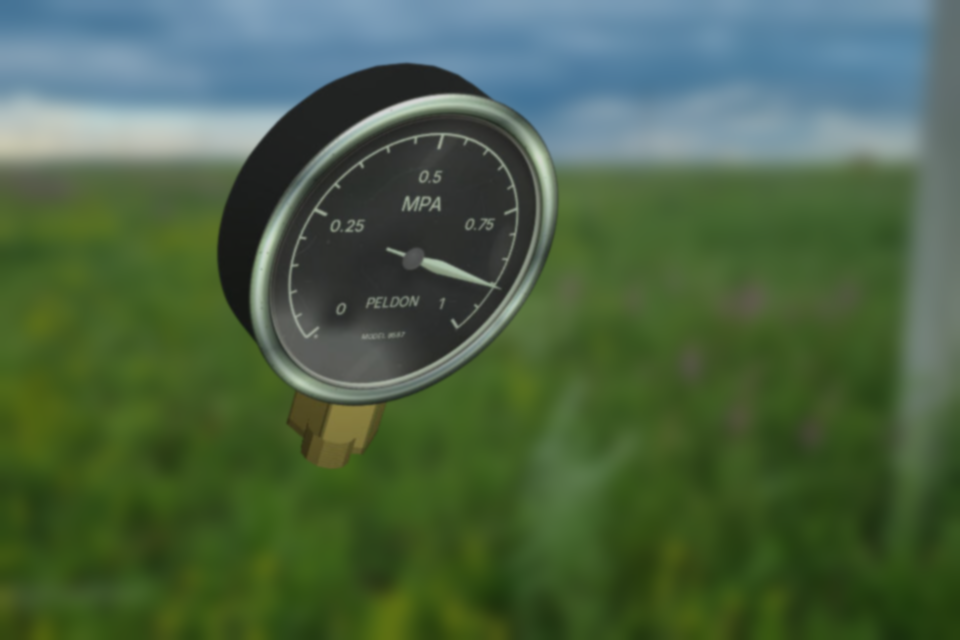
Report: 0.9; MPa
